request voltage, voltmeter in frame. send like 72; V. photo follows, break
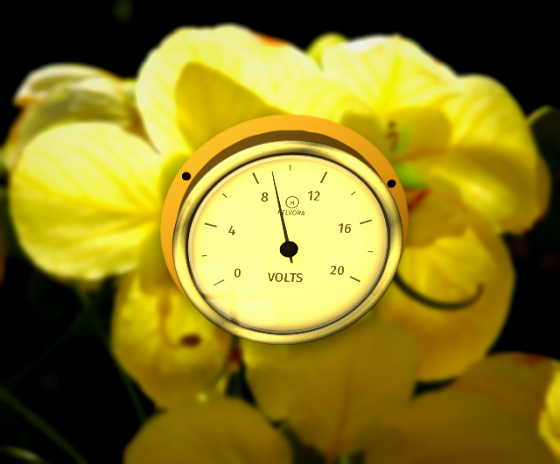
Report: 9; V
